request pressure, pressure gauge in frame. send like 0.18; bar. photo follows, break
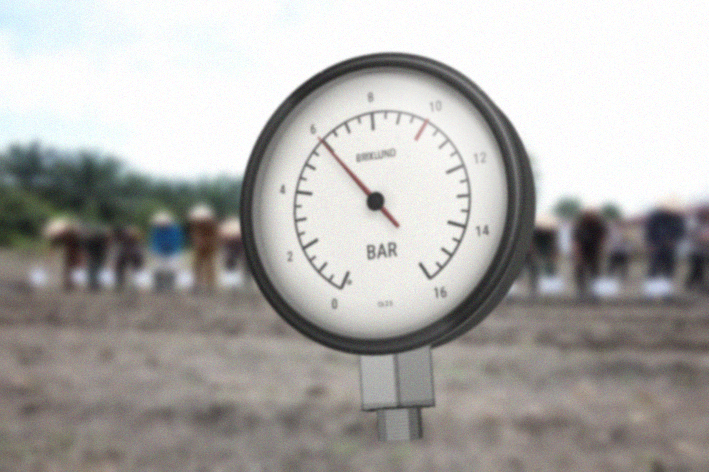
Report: 6; bar
